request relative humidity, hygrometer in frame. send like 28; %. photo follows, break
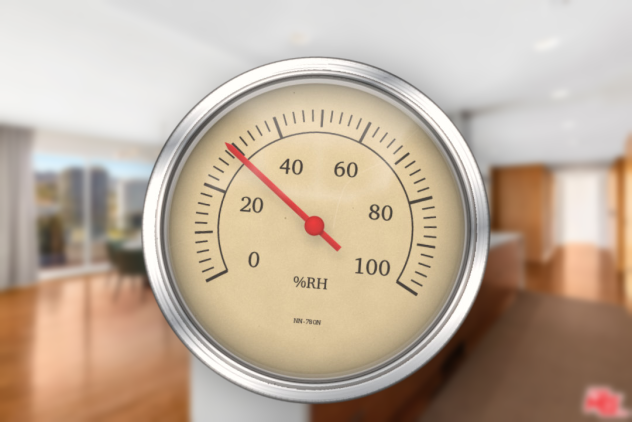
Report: 29; %
